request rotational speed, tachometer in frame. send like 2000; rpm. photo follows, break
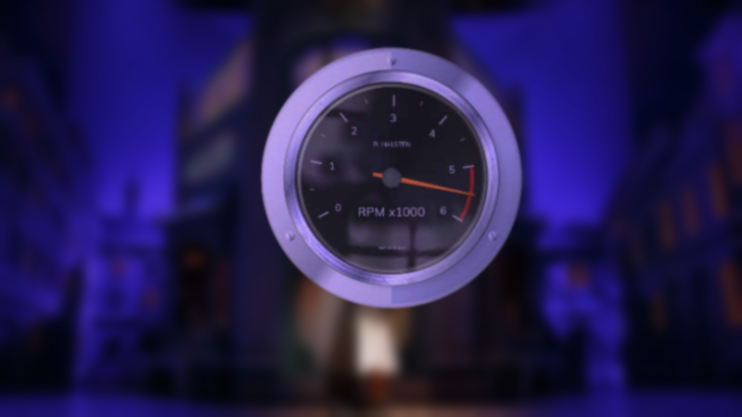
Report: 5500; rpm
